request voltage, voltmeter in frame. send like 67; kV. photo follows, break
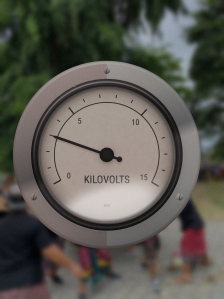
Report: 3; kV
